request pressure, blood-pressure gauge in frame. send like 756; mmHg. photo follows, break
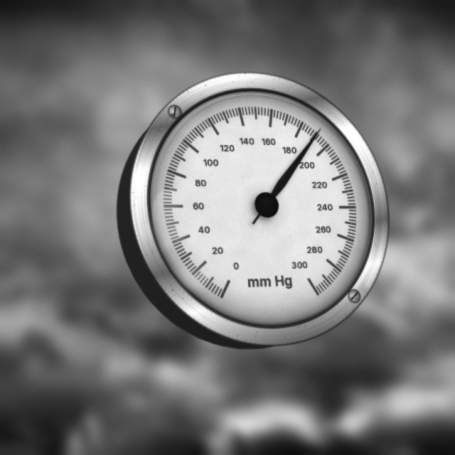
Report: 190; mmHg
